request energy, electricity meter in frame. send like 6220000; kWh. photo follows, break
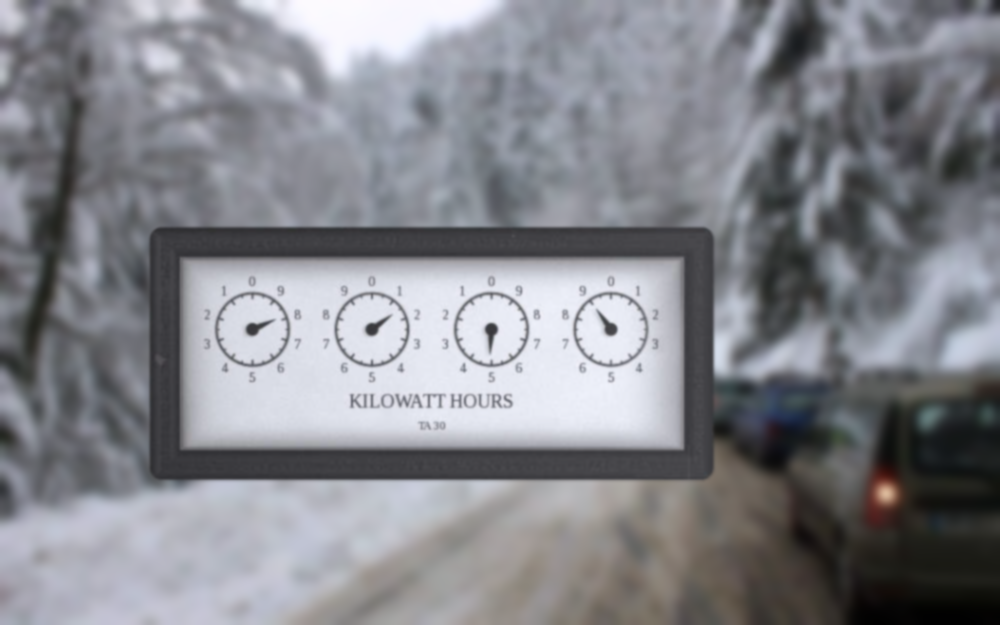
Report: 8149; kWh
